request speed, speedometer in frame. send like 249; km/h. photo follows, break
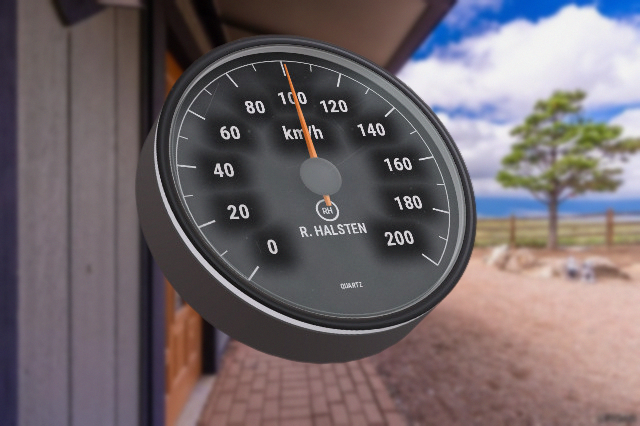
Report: 100; km/h
